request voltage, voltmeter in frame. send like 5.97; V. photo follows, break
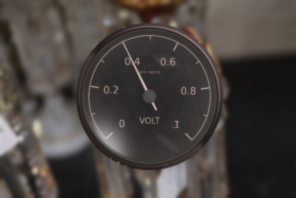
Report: 0.4; V
